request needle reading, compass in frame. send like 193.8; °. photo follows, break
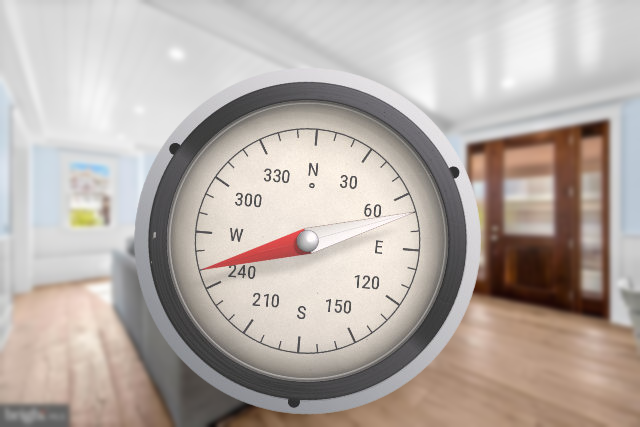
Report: 250; °
